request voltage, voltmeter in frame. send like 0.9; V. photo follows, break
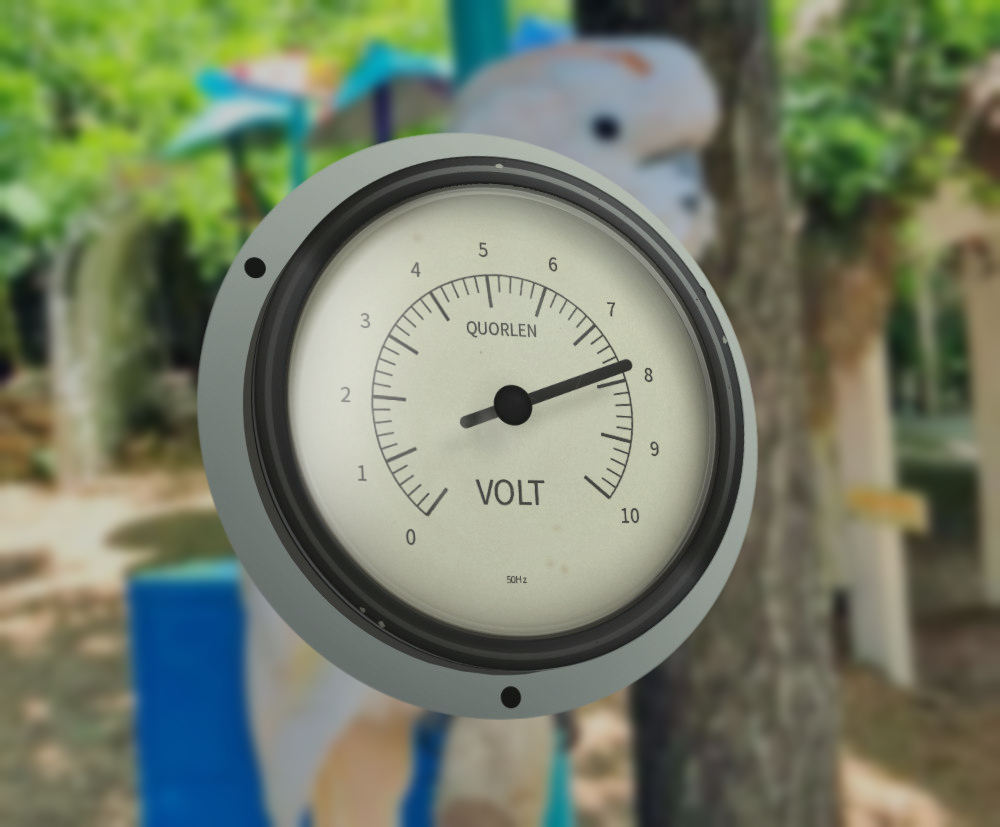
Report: 7.8; V
